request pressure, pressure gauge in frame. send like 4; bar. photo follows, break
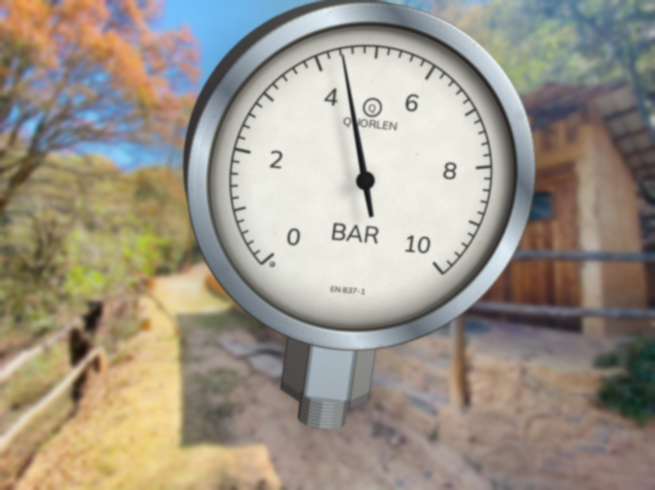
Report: 4.4; bar
